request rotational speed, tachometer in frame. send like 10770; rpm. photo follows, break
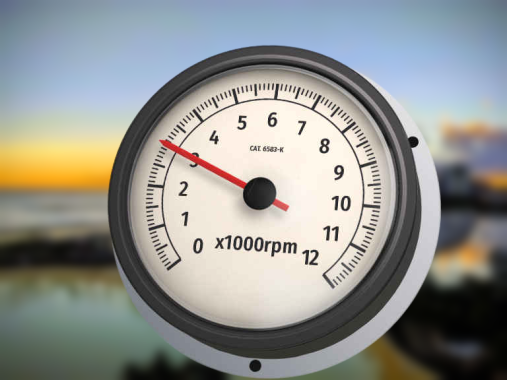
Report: 3000; rpm
